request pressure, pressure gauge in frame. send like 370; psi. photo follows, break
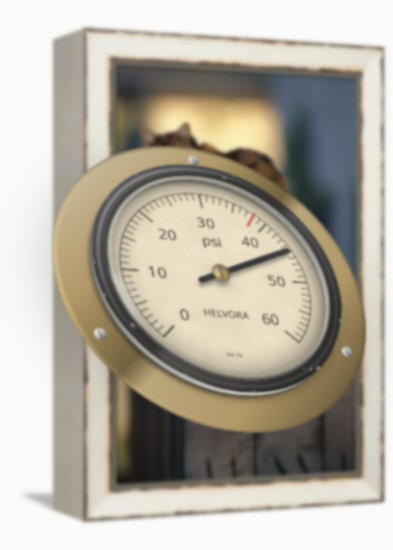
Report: 45; psi
